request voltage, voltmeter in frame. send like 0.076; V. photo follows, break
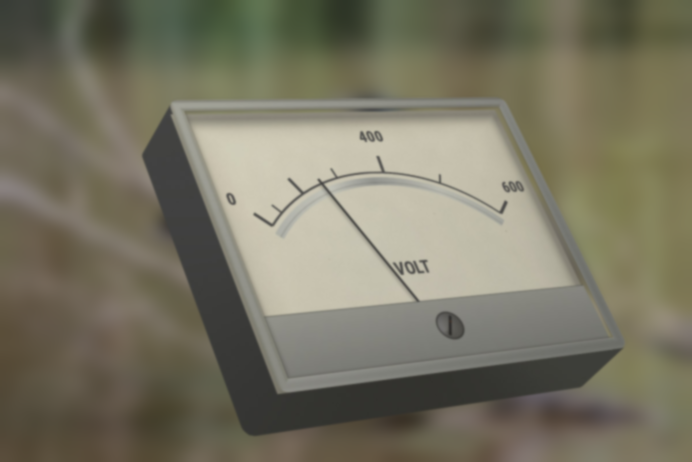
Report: 250; V
